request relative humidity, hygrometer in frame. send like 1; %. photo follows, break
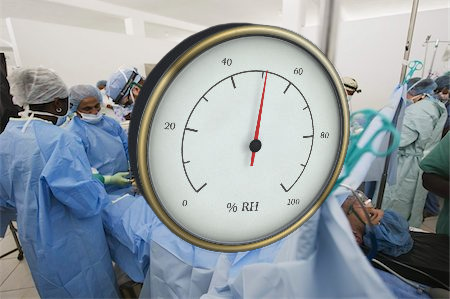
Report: 50; %
